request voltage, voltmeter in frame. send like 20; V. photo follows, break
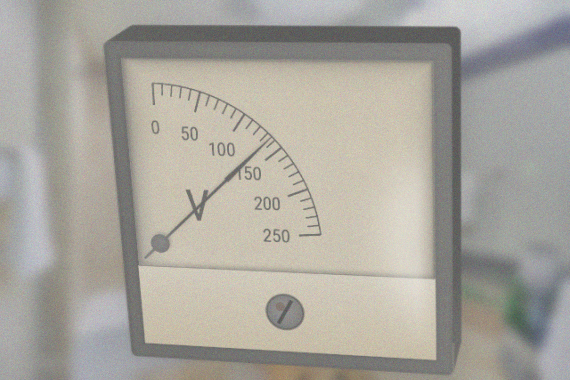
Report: 135; V
